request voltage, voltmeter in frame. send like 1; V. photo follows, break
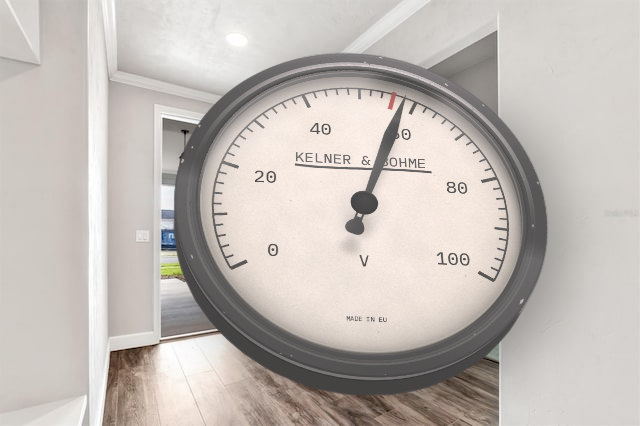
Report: 58; V
